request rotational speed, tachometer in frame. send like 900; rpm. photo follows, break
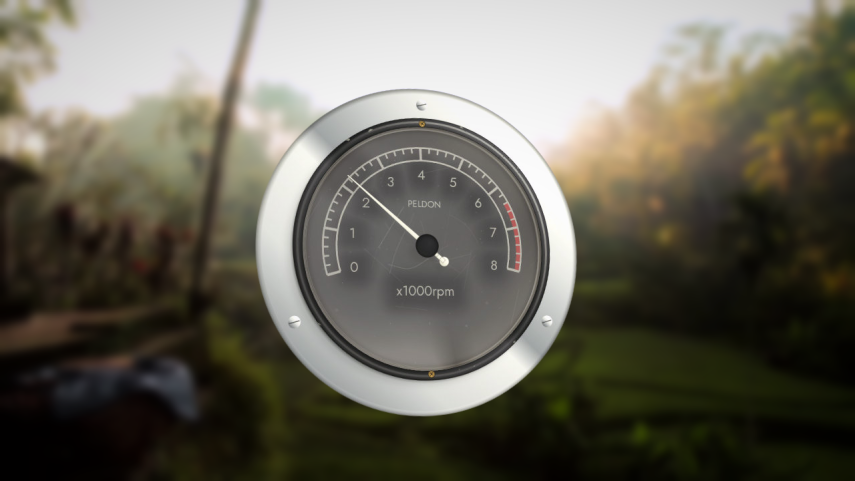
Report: 2200; rpm
